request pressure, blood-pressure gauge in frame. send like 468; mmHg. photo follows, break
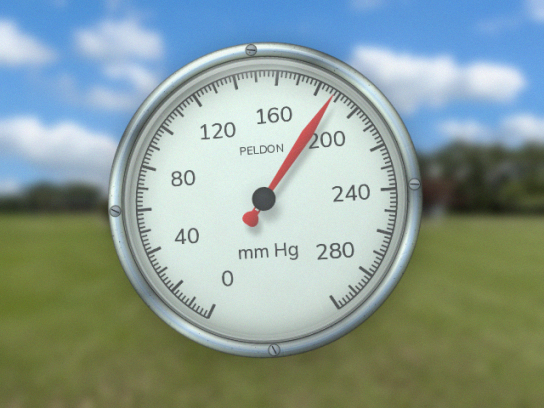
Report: 188; mmHg
